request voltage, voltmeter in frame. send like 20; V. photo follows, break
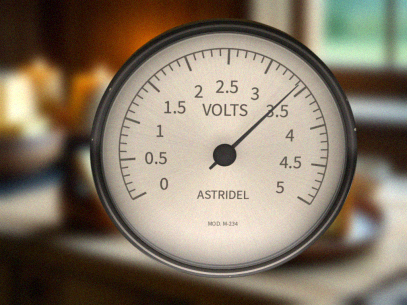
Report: 3.4; V
